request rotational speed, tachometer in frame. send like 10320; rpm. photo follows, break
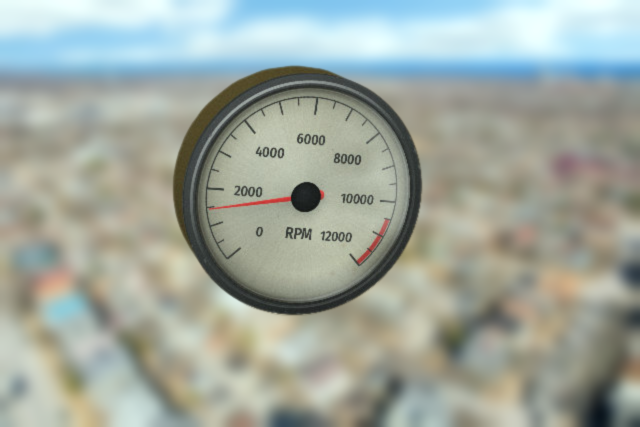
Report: 1500; rpm
